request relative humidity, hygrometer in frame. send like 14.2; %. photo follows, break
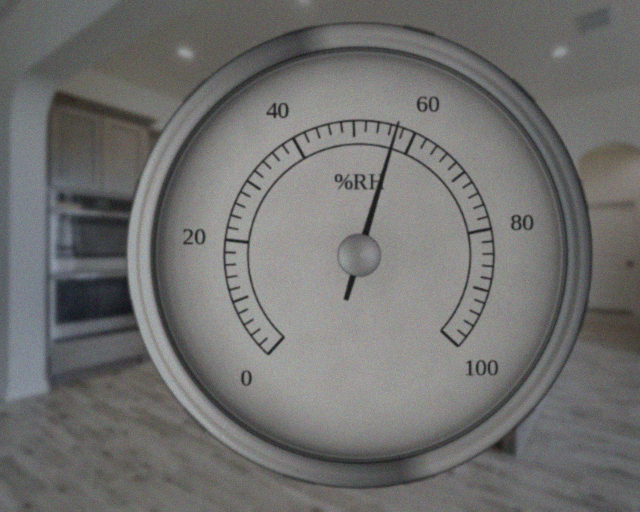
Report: 57; %
